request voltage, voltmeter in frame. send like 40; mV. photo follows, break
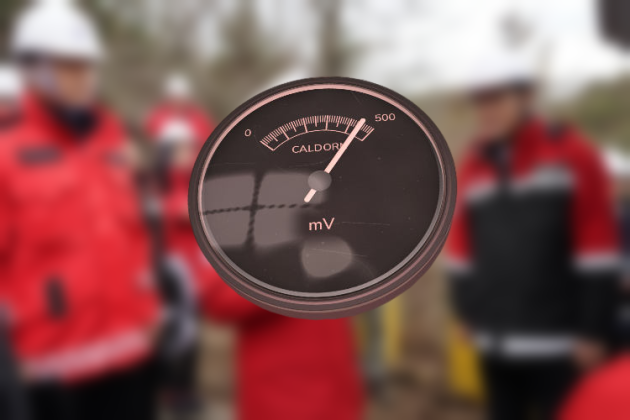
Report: 450; mV
